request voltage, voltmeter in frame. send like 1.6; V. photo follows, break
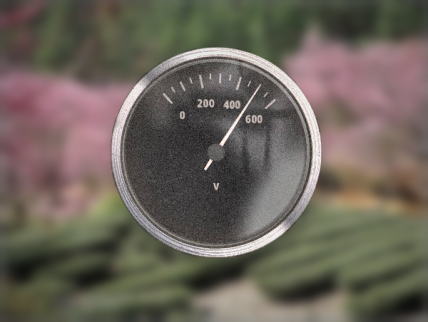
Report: 500; V
